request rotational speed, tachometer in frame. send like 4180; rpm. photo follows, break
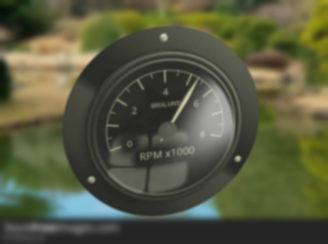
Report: 5250; rpm
